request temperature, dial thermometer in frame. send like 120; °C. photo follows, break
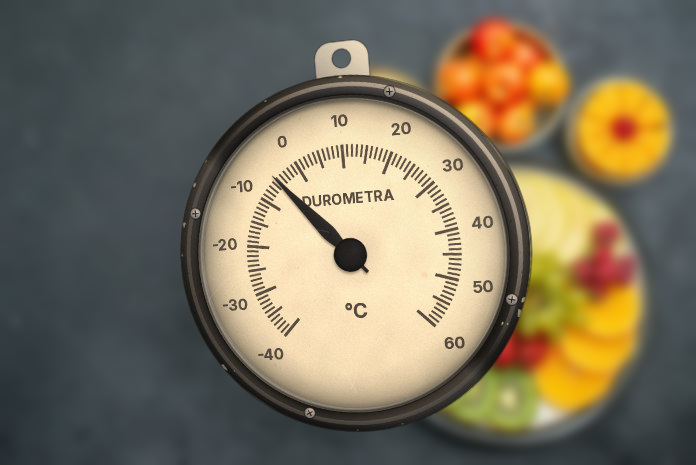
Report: -5; °C
